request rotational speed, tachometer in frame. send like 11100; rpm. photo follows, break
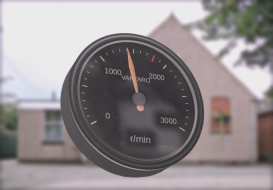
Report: 1400; rpm
